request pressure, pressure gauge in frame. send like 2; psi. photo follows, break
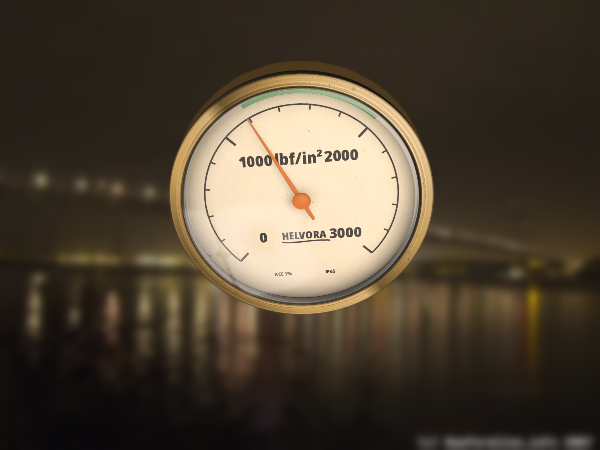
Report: 1200; psi
